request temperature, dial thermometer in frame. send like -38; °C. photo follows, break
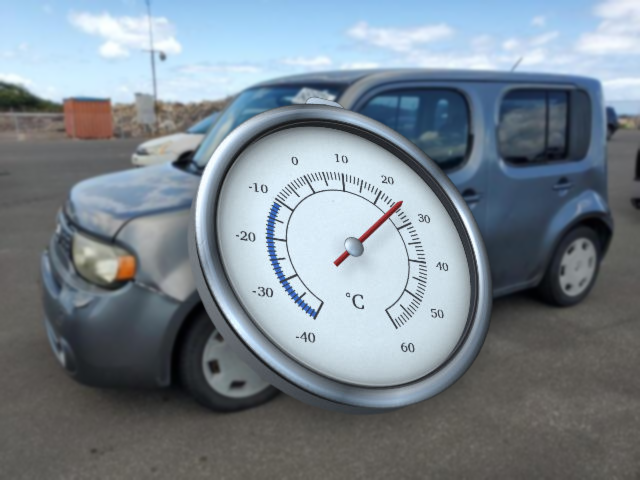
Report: 25; °C
